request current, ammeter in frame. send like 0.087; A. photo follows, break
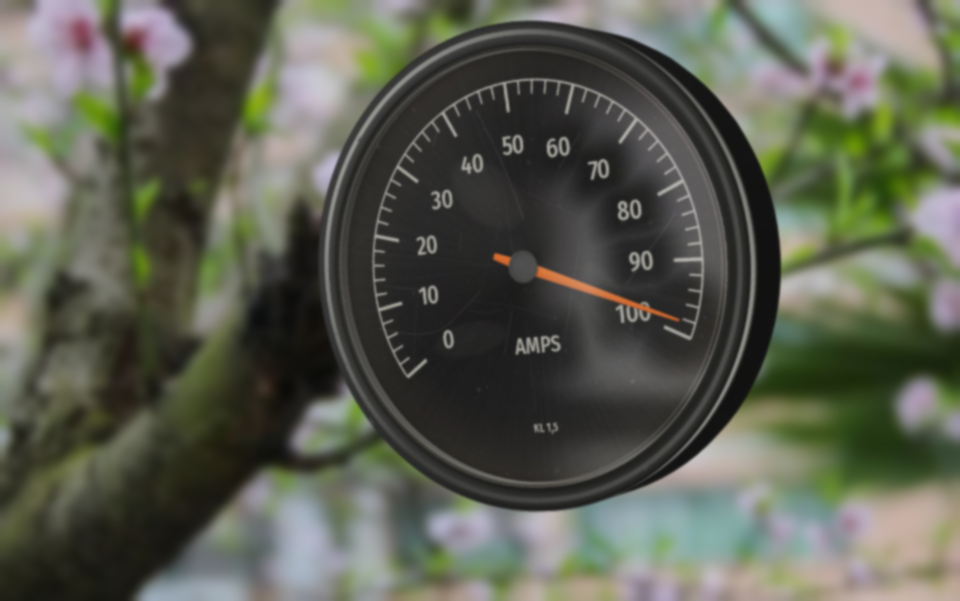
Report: 98; A
